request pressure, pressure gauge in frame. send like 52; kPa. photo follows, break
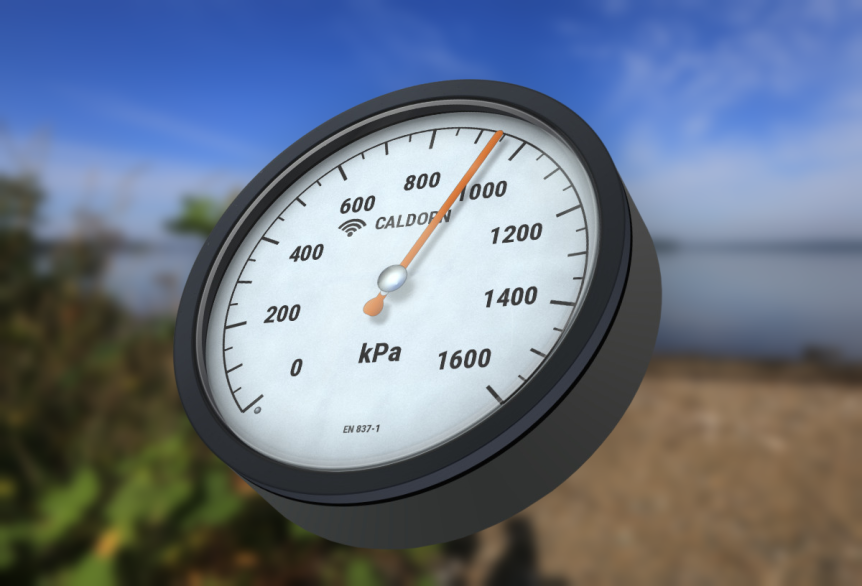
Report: 950; kPa
